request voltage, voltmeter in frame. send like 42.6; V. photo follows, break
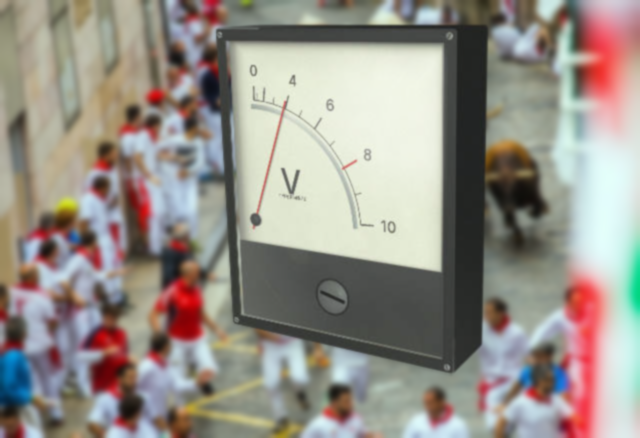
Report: 4; V
